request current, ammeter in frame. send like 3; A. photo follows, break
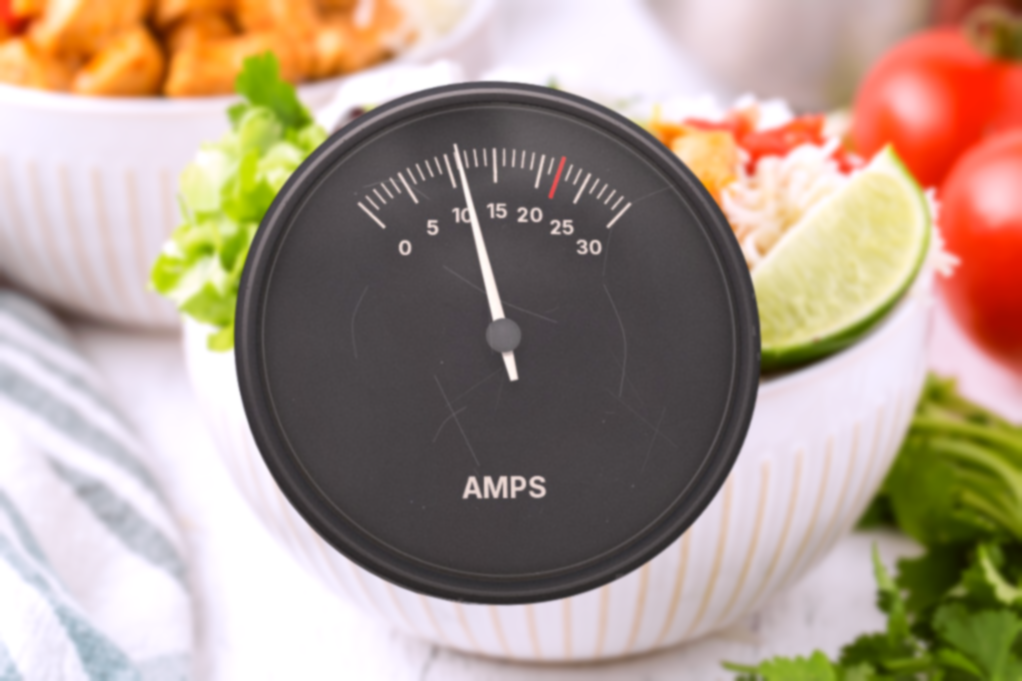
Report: 11; A
